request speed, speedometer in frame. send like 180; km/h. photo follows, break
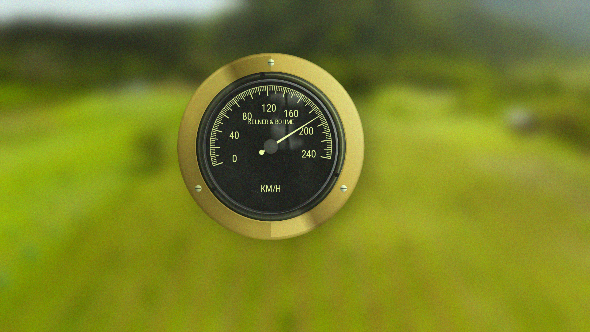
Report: 190; km/h
